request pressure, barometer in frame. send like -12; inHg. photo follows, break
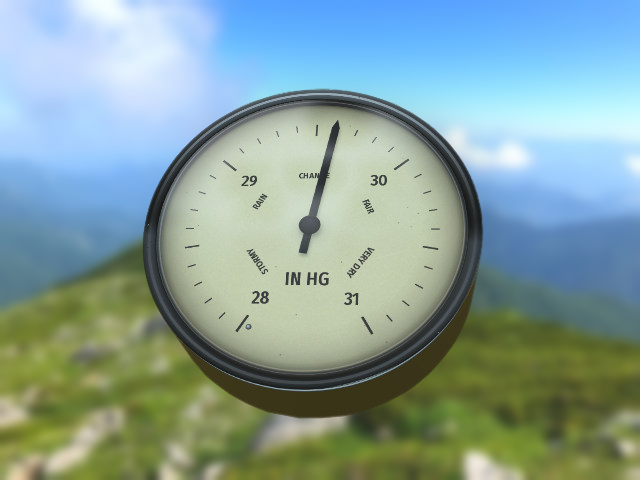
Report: 29.6; inHg
